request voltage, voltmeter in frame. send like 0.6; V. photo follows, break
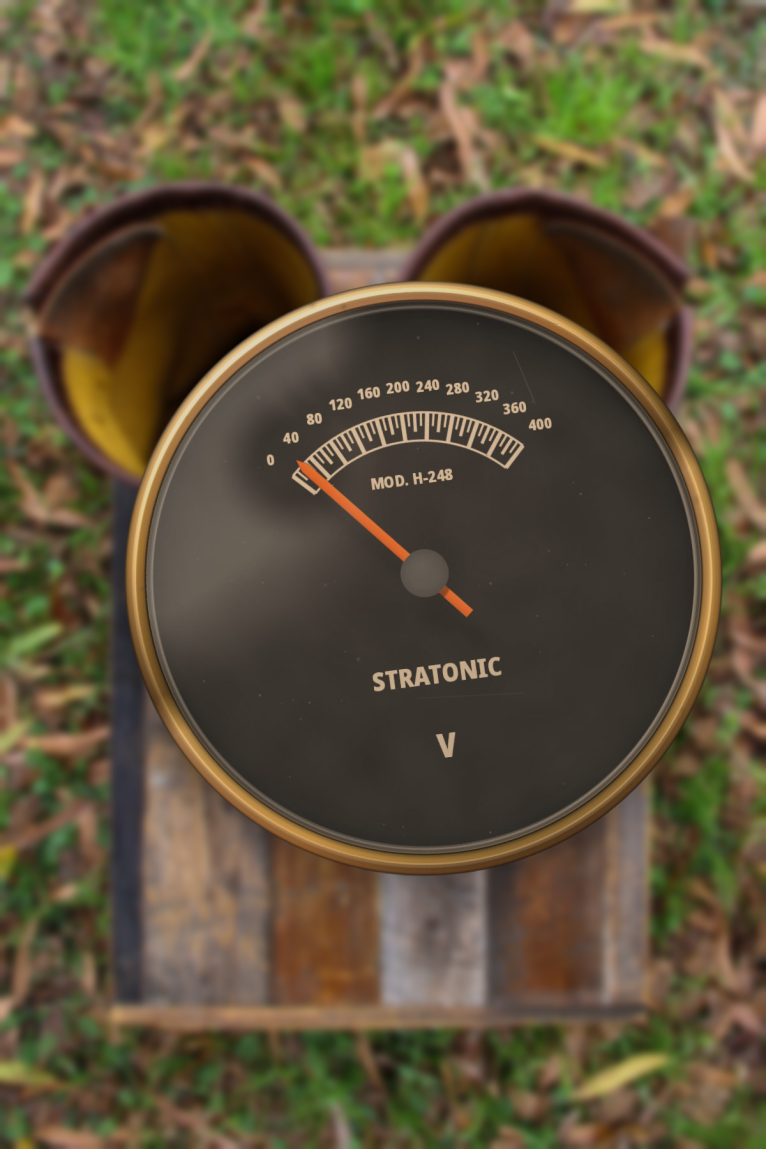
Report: 20; V
